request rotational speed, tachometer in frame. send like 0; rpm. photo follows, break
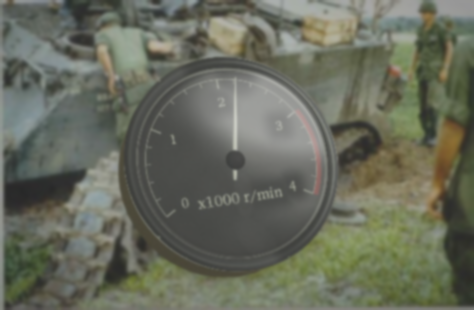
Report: 2200; rpm
